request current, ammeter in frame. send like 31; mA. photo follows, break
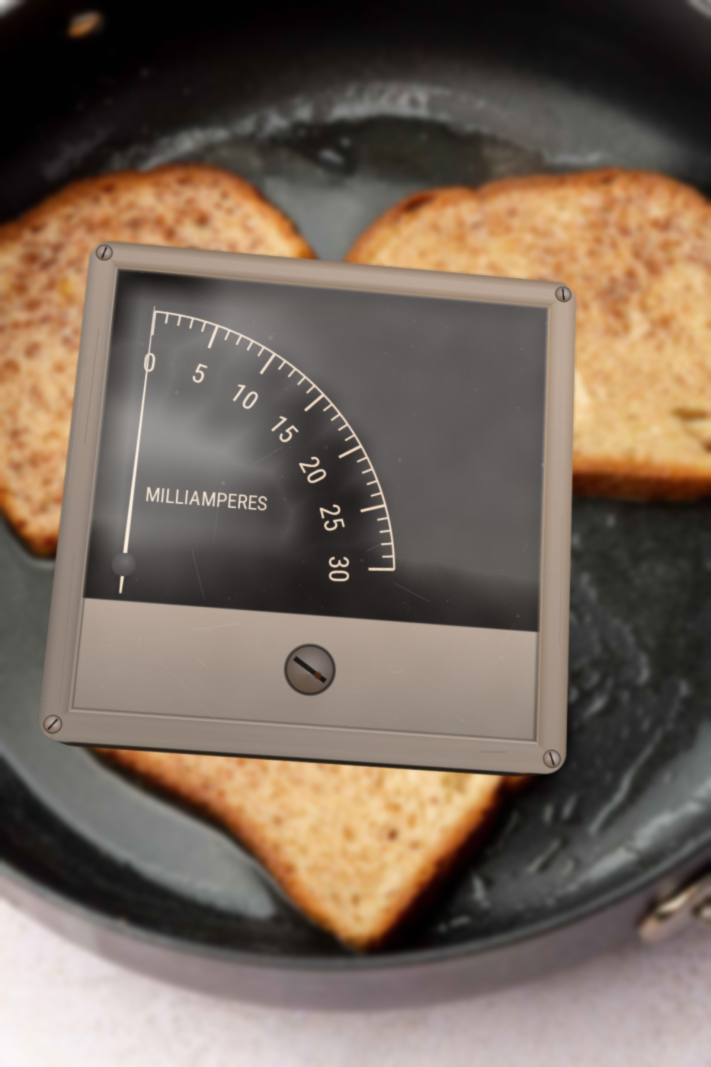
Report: 0; mA
